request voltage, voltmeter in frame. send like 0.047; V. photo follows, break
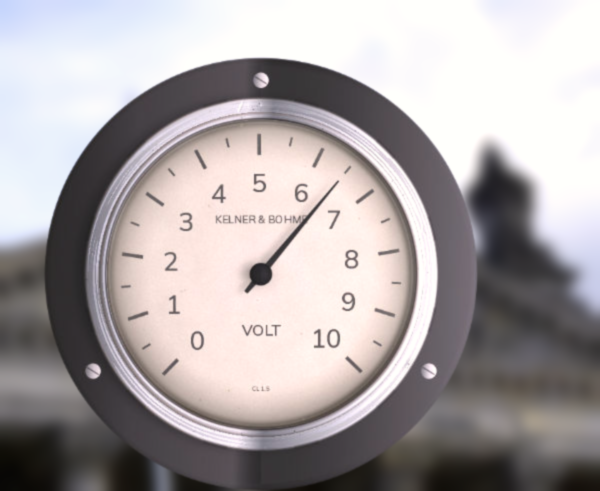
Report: 6.5; V
